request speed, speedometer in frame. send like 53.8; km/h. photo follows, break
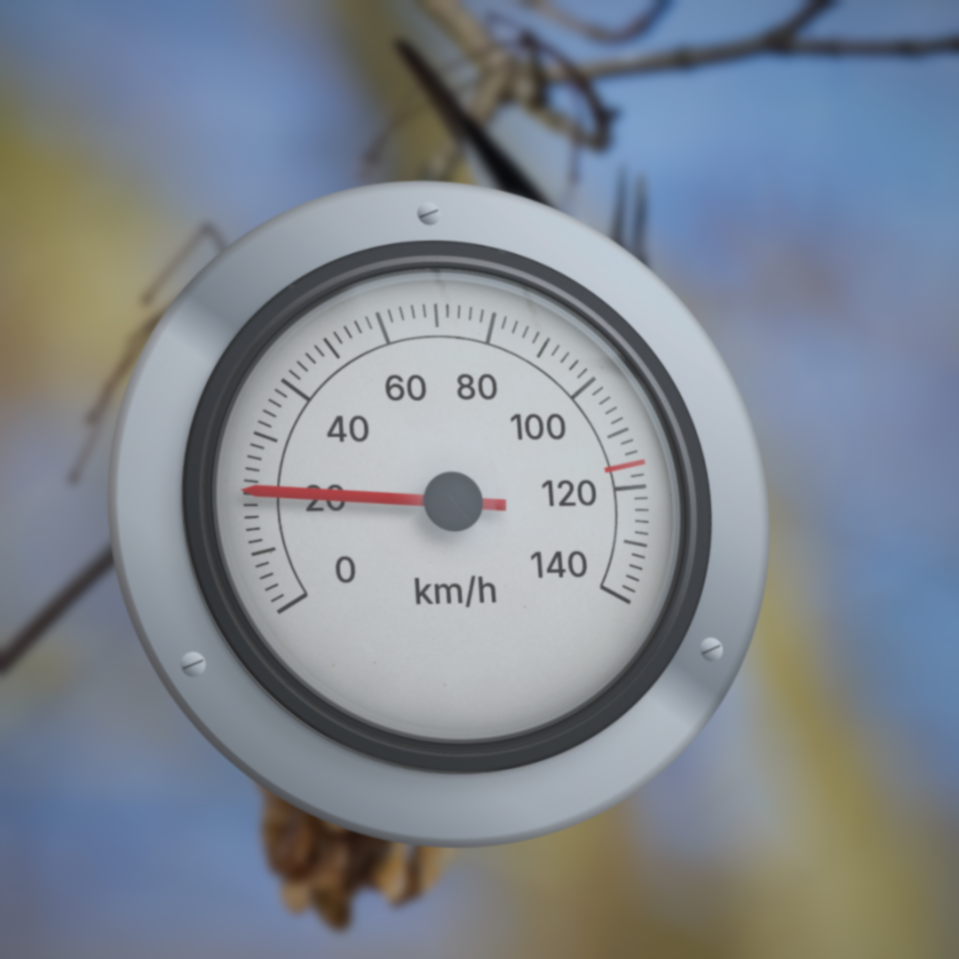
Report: 20; km/h
